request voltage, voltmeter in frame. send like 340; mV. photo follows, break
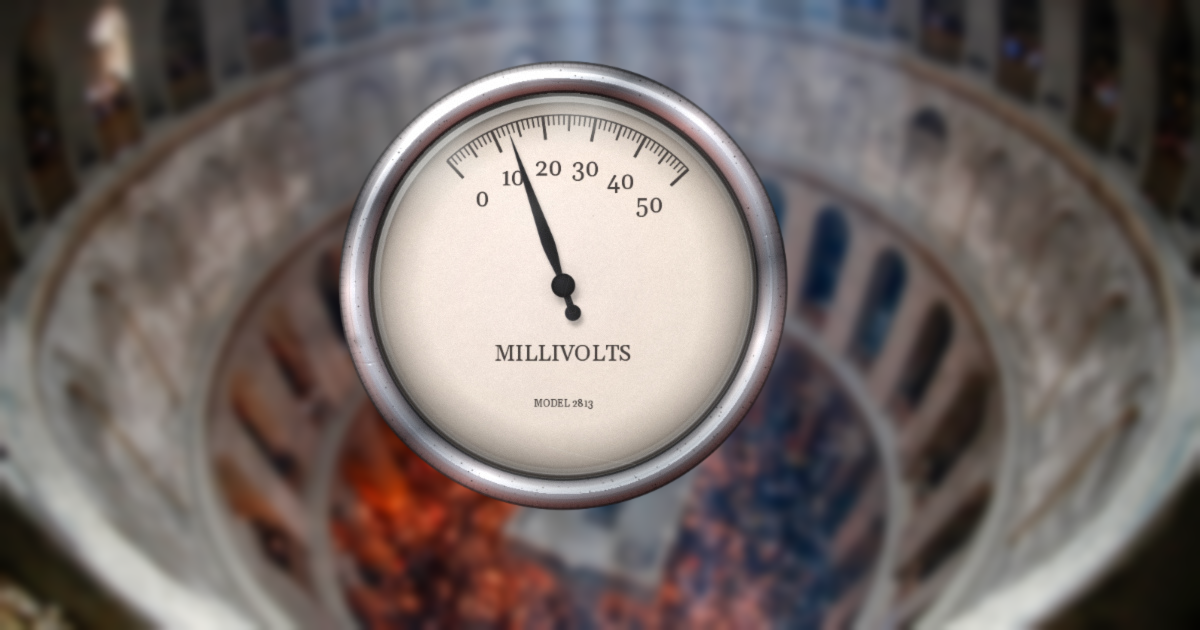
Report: 13; mV
